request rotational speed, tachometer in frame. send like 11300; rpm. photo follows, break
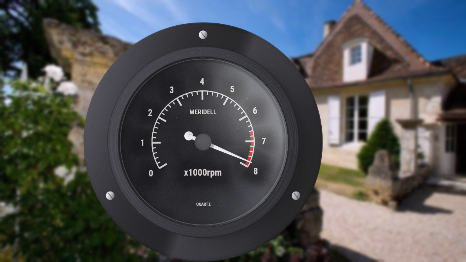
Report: 7800; rpm
